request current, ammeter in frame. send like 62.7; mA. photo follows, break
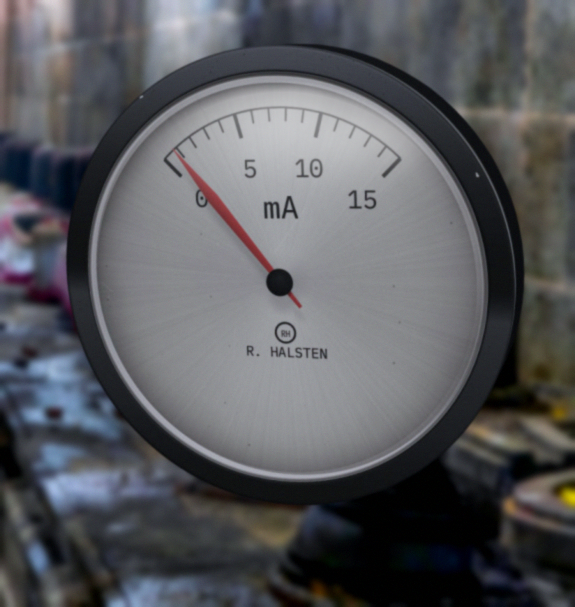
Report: 1; mA
